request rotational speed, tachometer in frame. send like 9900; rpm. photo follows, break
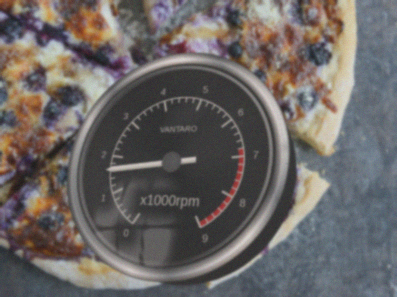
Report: 1600; rpm
